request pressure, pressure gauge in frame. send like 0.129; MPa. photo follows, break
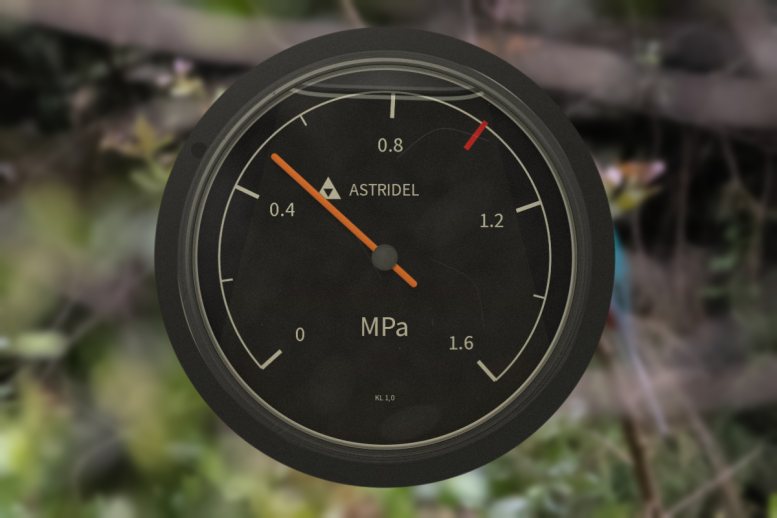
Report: 0.5; MPa
